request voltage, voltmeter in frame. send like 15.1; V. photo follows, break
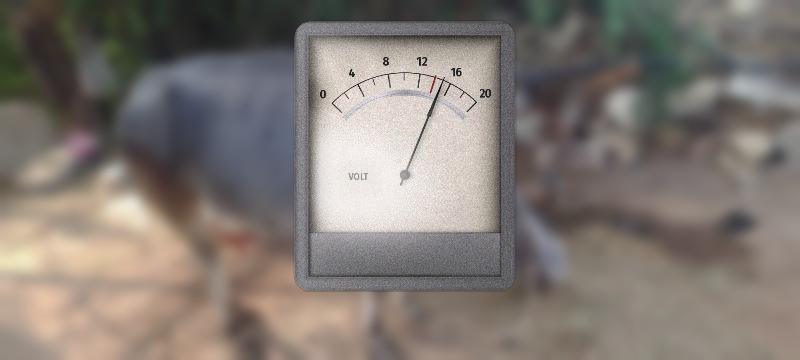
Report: 15; V
